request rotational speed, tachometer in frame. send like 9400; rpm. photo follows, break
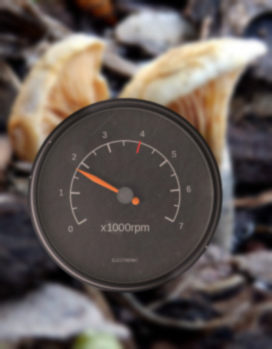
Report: 1750; rpm
